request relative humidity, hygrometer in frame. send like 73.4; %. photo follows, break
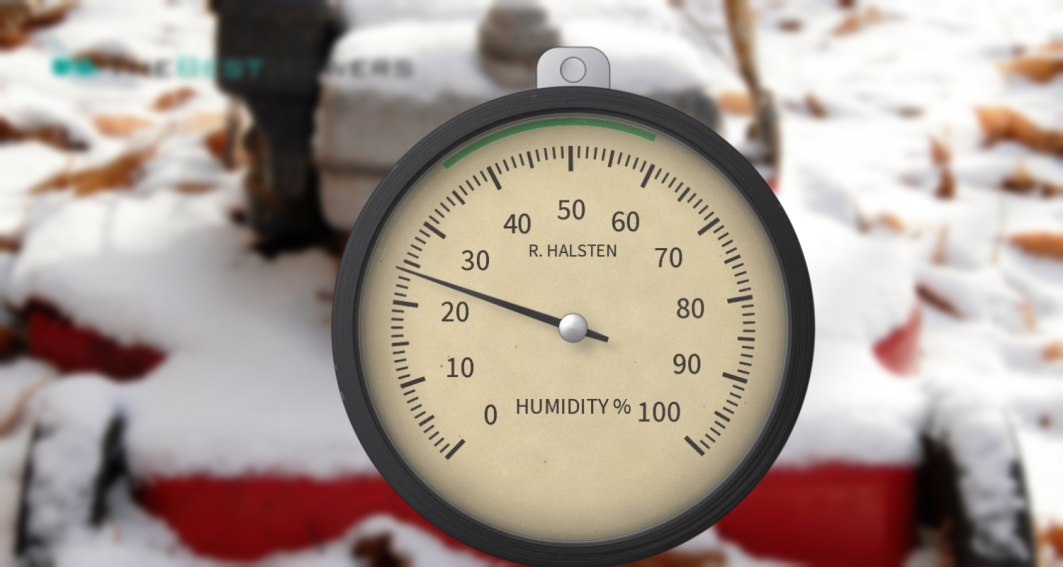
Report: 24; %
